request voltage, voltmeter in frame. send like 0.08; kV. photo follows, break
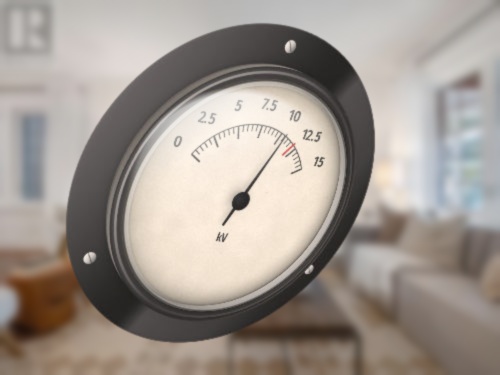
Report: 10; kV
